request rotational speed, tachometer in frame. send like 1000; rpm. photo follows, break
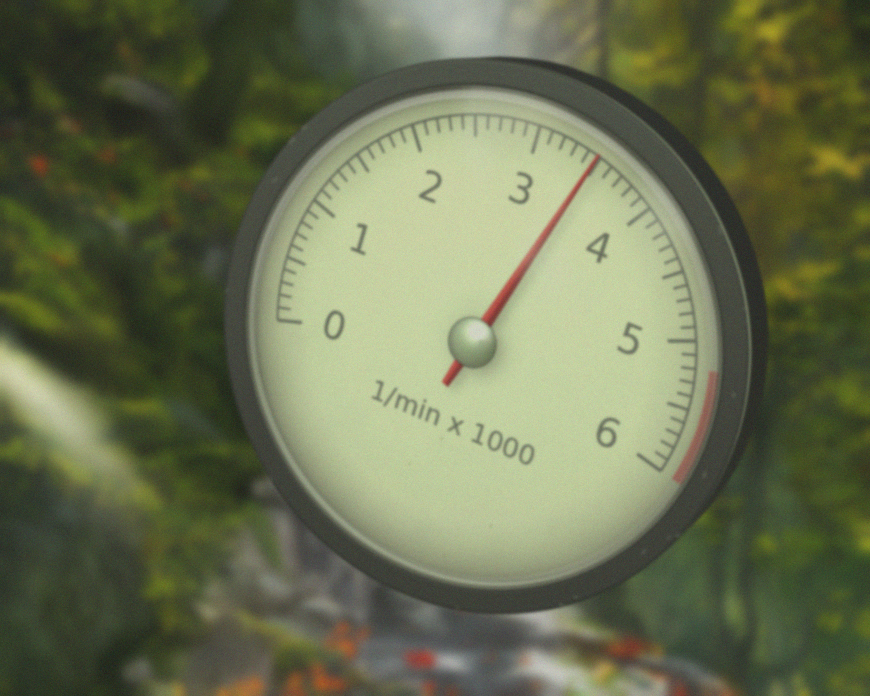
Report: 3500; rpm
